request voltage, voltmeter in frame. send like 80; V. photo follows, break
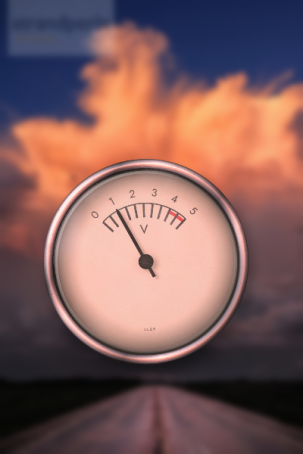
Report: 1; V
